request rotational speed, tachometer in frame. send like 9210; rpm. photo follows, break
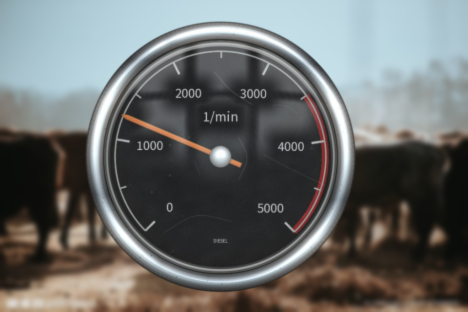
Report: 1250; rpm
